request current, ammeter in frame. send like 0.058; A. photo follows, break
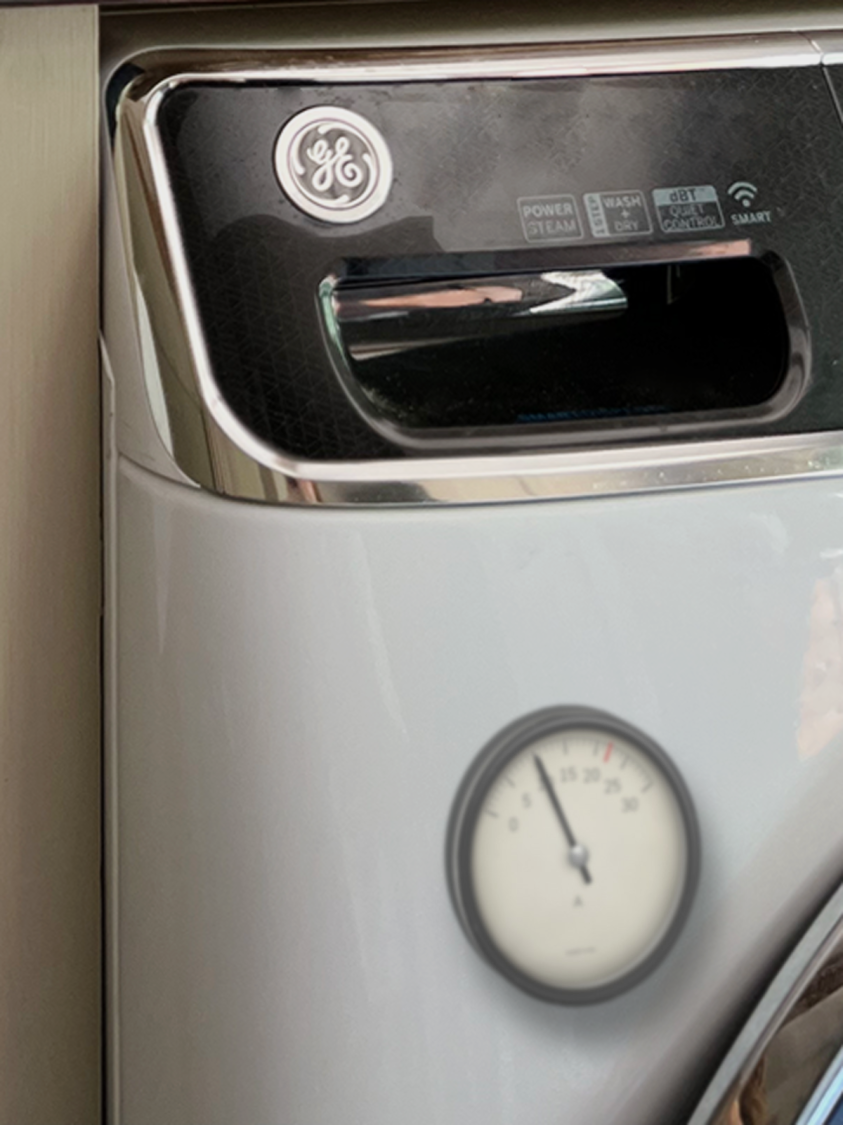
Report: 10; A
